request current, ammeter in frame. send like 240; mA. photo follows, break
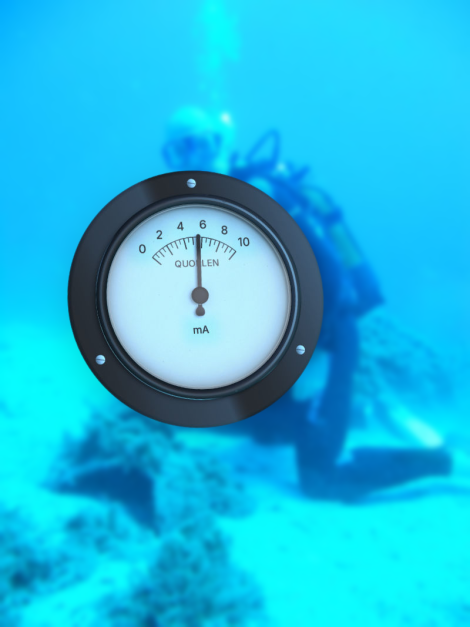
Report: 5.5; mA
